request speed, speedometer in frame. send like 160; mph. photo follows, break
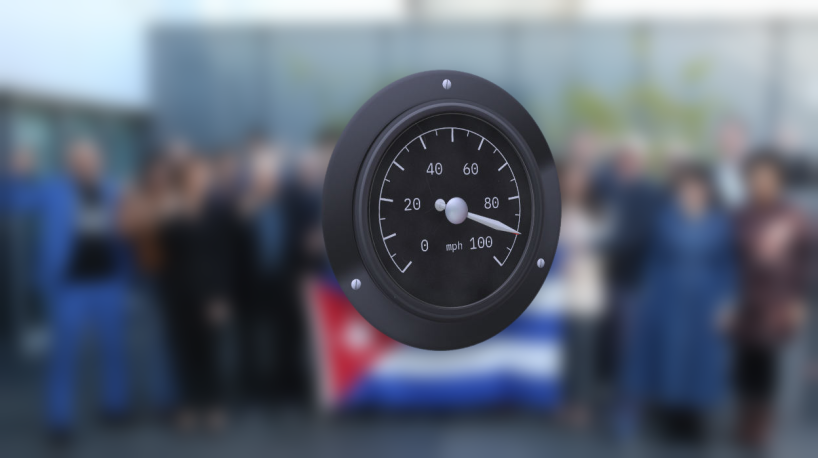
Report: 90; mph
